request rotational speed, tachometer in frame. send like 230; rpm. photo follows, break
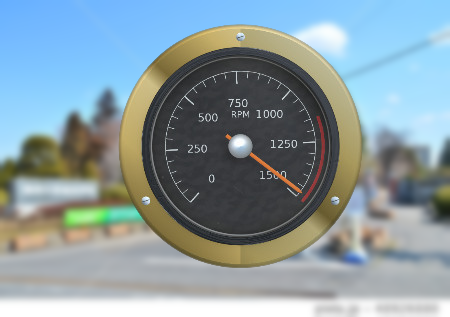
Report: 1475; rpm
